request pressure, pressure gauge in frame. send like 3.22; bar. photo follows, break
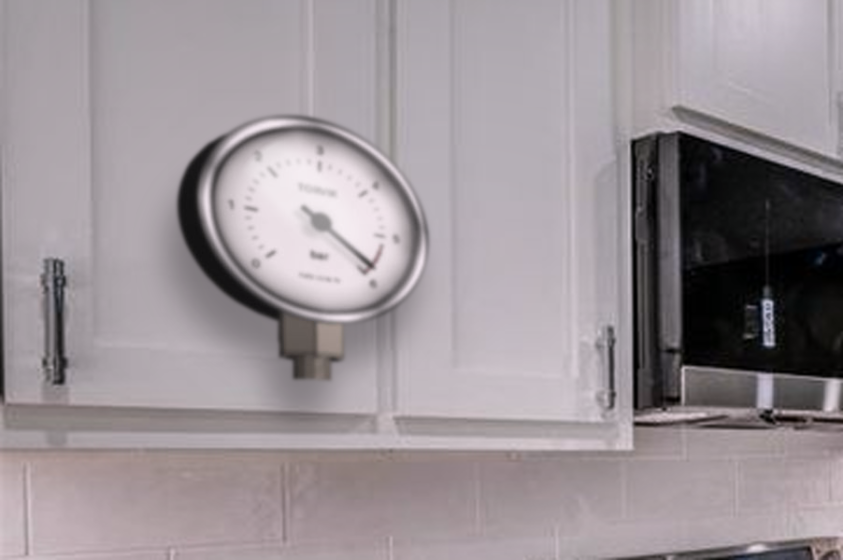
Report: 5.8; bar
